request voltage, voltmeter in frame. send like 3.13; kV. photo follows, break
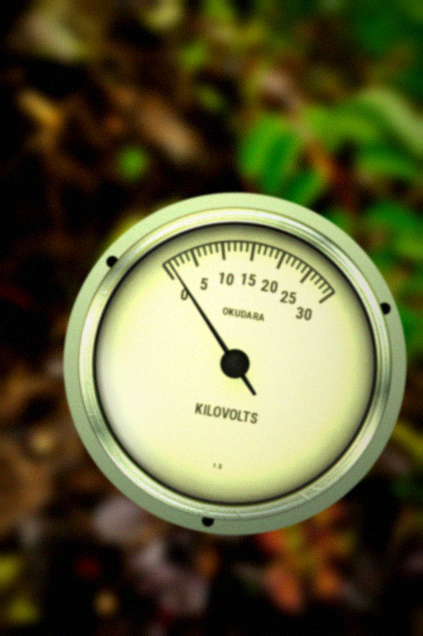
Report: 1; kV
